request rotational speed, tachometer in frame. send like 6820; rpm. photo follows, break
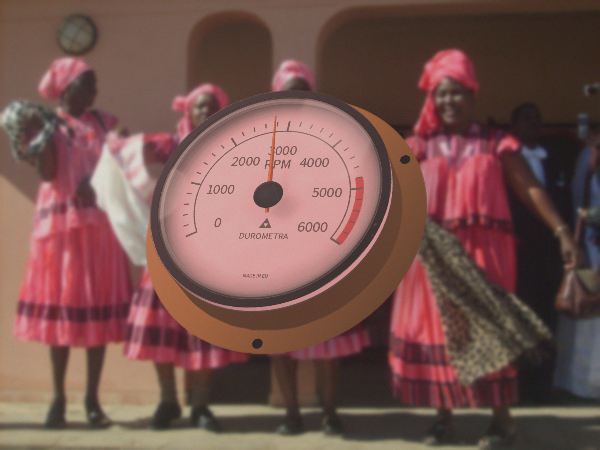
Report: 2800; rpm
